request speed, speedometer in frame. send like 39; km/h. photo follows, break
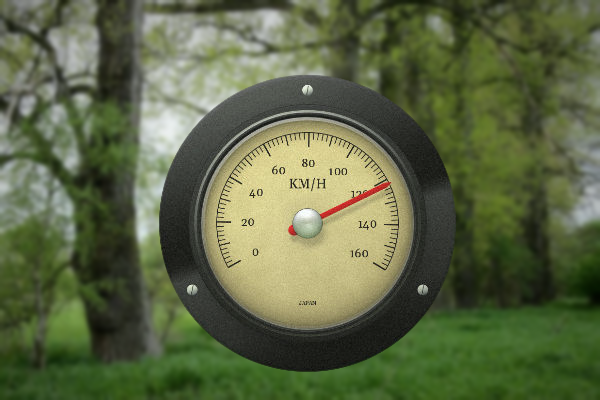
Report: 122; km/h
